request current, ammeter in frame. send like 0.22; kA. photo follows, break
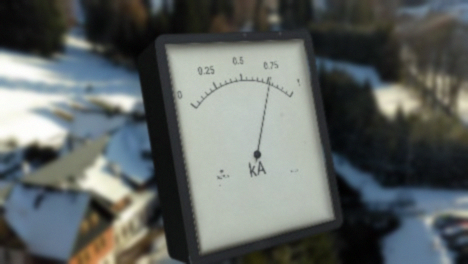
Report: 0.75; kA
